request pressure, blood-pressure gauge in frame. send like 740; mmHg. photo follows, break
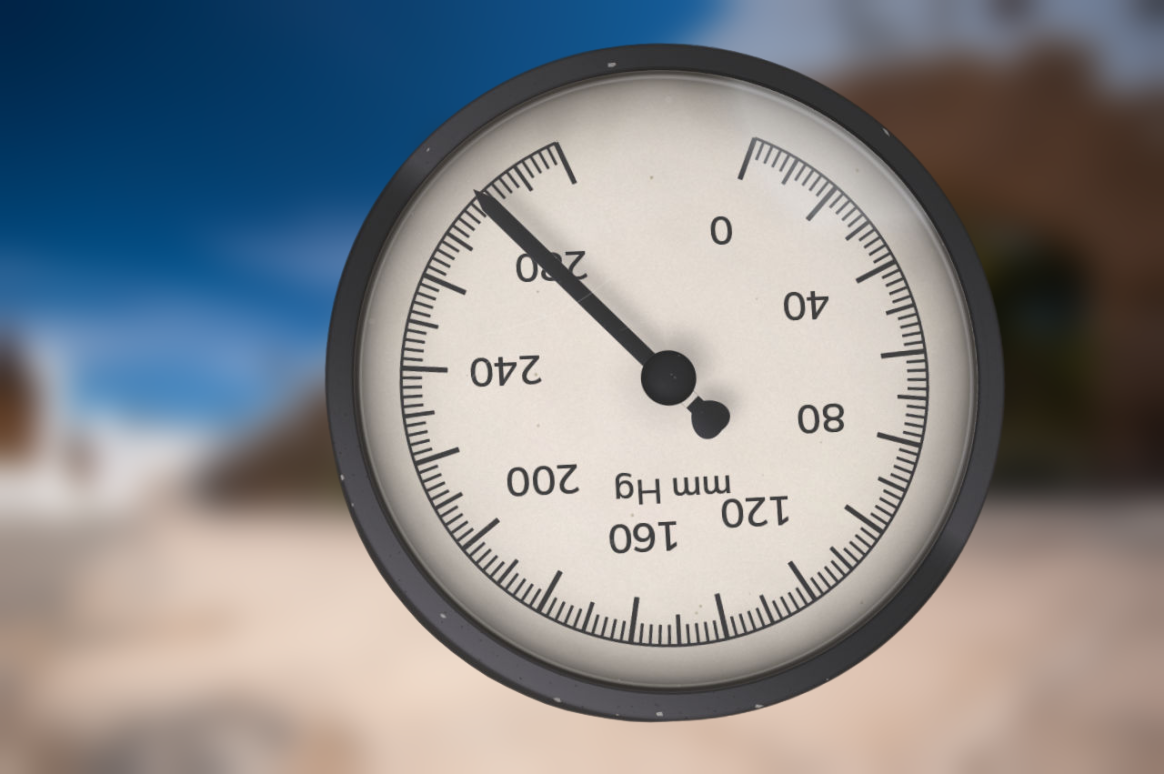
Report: 280; mmHg
